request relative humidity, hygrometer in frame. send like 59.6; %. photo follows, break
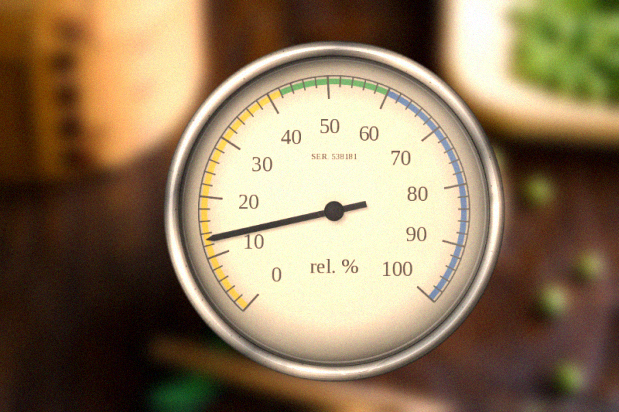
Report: 13; %
